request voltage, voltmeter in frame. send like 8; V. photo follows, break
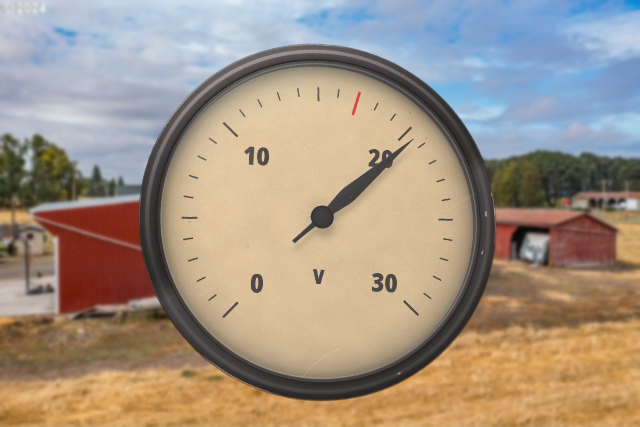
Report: 20.5; V
